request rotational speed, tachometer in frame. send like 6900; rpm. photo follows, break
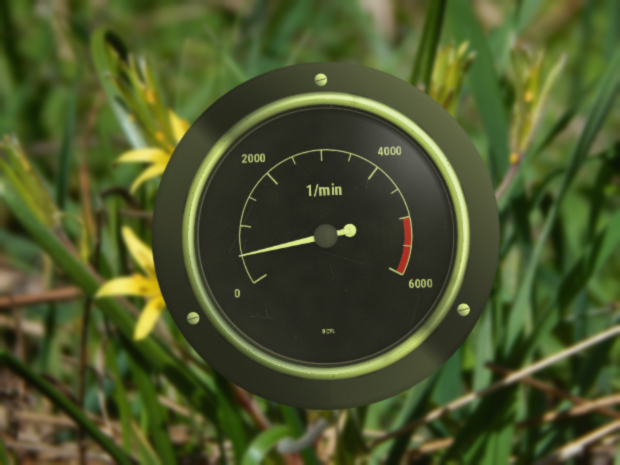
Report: 500; rpm
